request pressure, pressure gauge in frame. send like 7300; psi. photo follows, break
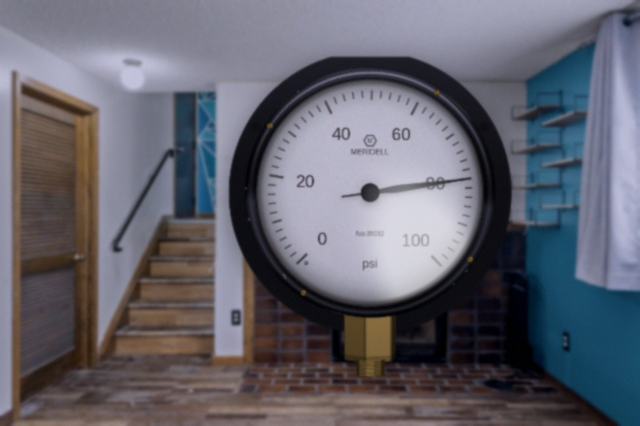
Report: 80; psi
